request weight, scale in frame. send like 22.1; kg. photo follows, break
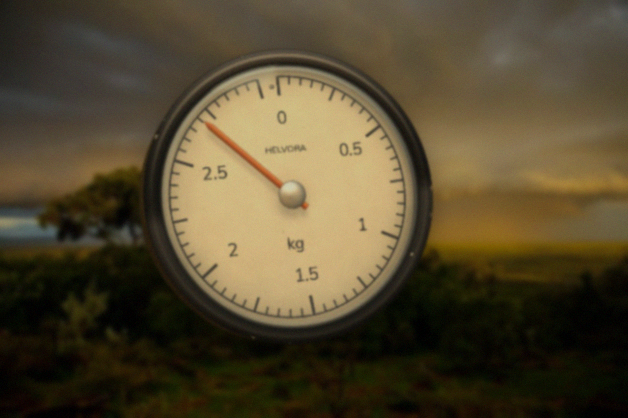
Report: 2.7; kg
